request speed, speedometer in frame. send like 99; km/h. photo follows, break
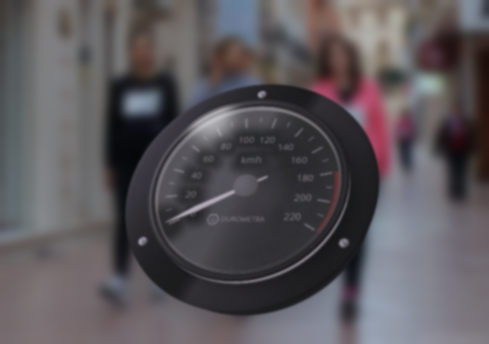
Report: 0; km/h
